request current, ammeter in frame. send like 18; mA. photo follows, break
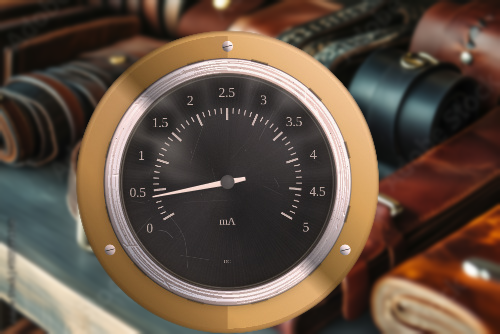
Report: 0.4; mA
